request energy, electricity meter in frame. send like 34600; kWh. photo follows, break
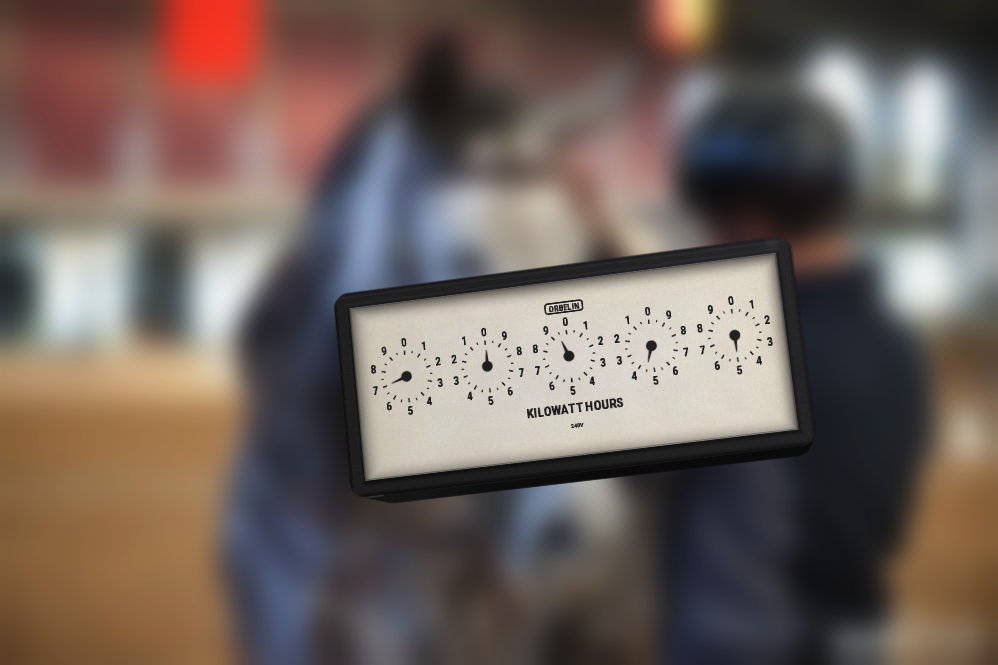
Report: 69945; kWh
